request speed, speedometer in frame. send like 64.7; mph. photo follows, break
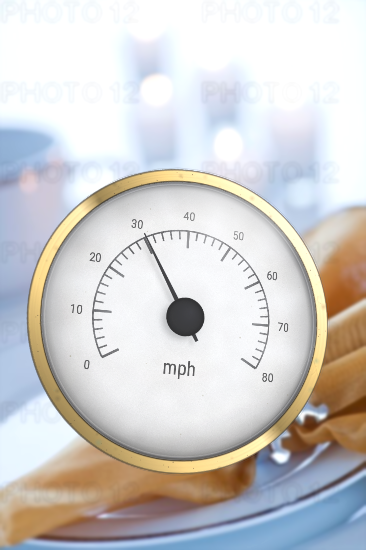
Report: 30; mph
